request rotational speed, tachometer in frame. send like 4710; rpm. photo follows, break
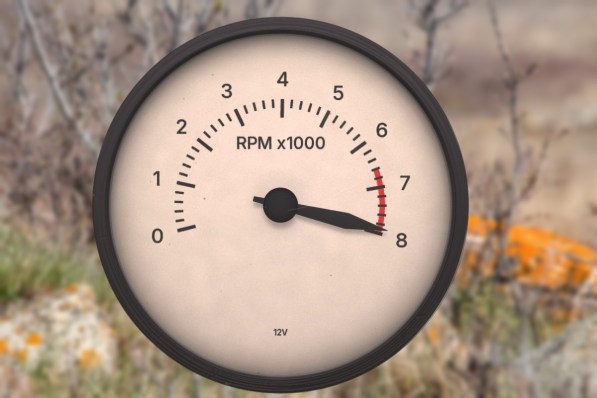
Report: 7900; rpm
